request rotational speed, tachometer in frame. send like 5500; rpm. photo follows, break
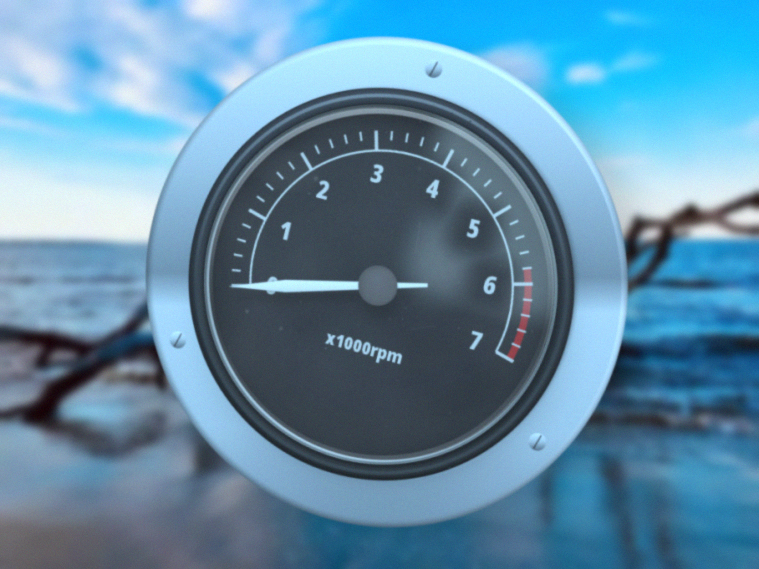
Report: 0; rpm
